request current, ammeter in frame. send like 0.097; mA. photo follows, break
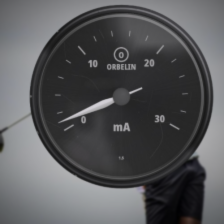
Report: 1; mA
